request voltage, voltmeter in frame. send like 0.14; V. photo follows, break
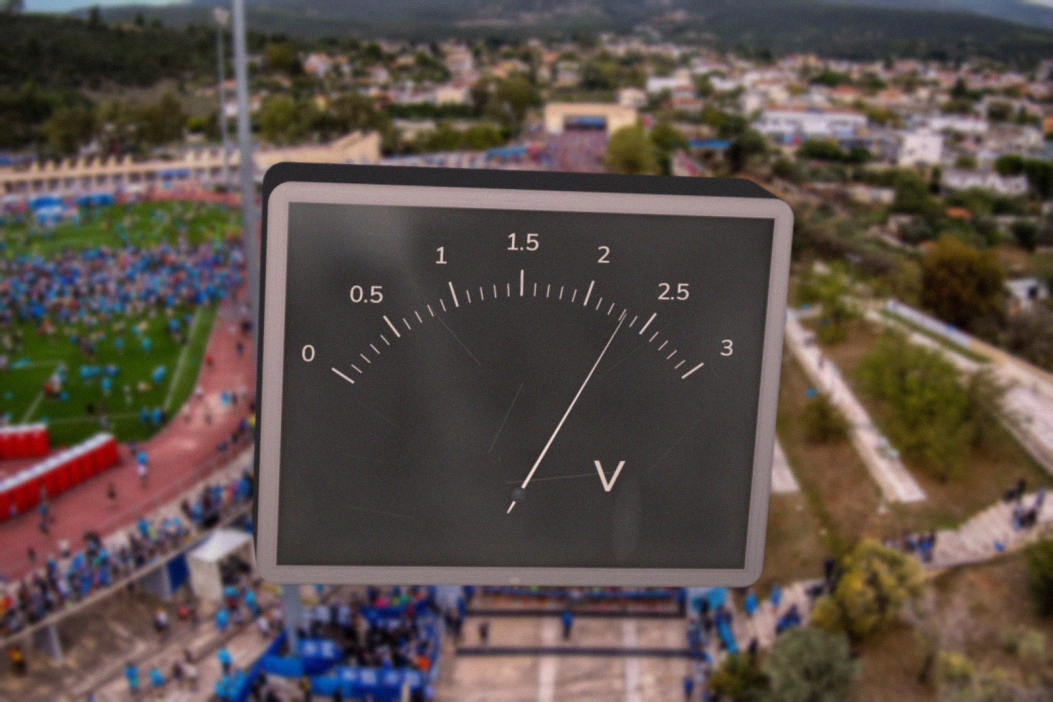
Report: 2.3; V
